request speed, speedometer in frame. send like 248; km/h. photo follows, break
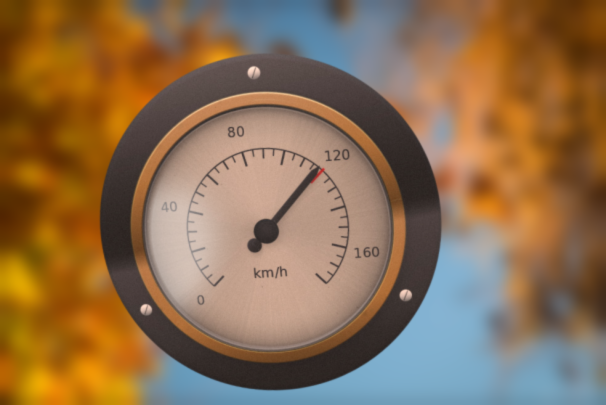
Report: 117.5; km/h
